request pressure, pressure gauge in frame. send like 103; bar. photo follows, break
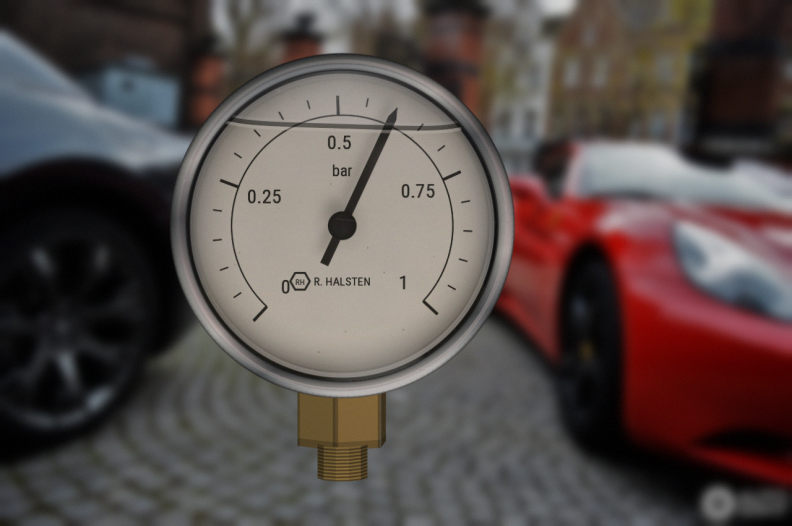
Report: 0.6; bar
